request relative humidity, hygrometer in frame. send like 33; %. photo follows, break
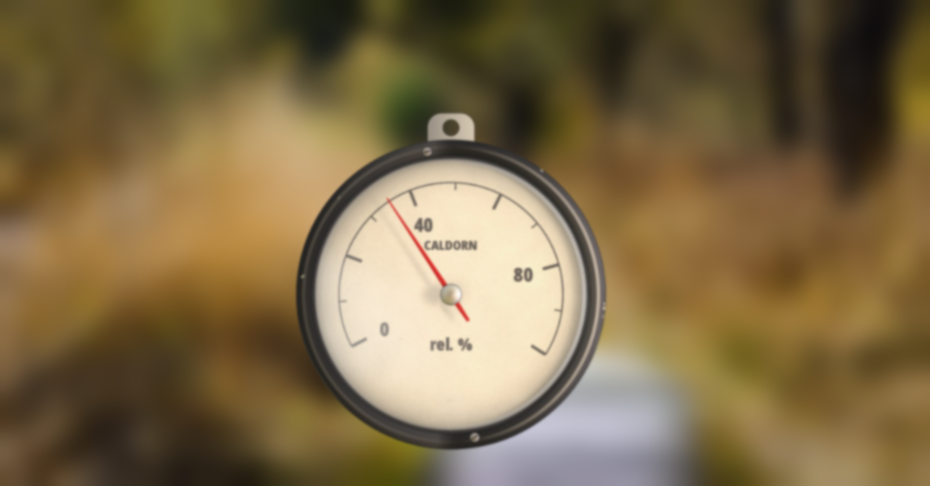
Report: 35; %
